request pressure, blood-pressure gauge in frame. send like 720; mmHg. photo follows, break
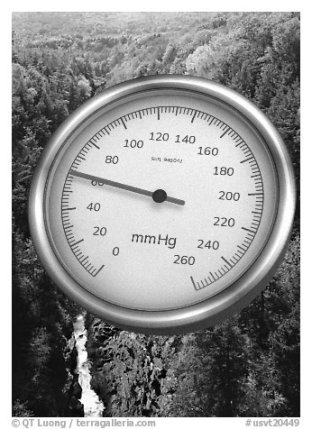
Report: 60; mmHg
